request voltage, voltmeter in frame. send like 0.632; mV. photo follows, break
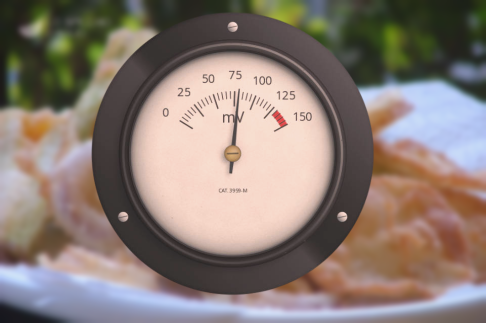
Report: 80; mV
